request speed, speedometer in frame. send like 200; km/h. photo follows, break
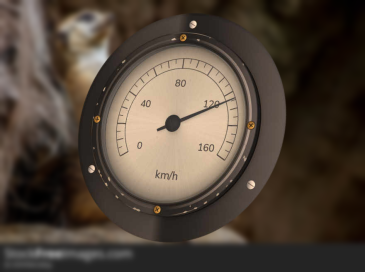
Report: 125; km/h
